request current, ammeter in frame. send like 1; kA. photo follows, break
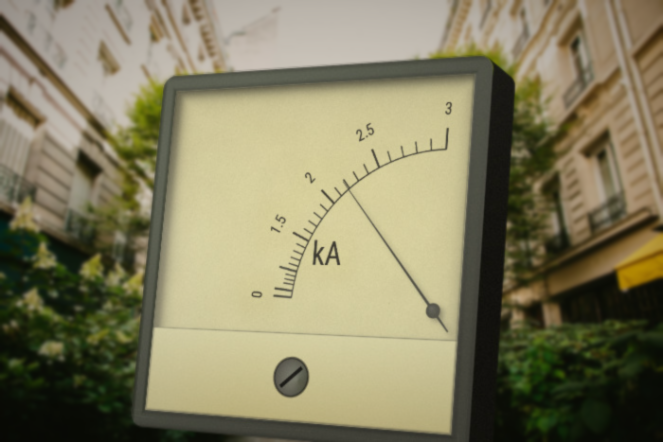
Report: 2.2; kA
